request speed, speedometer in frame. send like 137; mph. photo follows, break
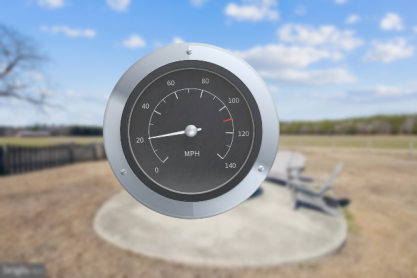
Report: 20; mph
